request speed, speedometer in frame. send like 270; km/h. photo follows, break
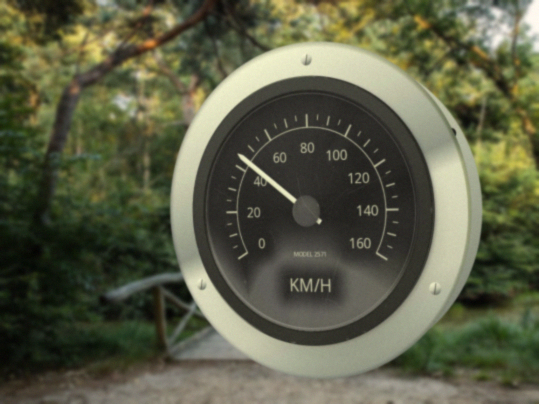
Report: 45; km/h
